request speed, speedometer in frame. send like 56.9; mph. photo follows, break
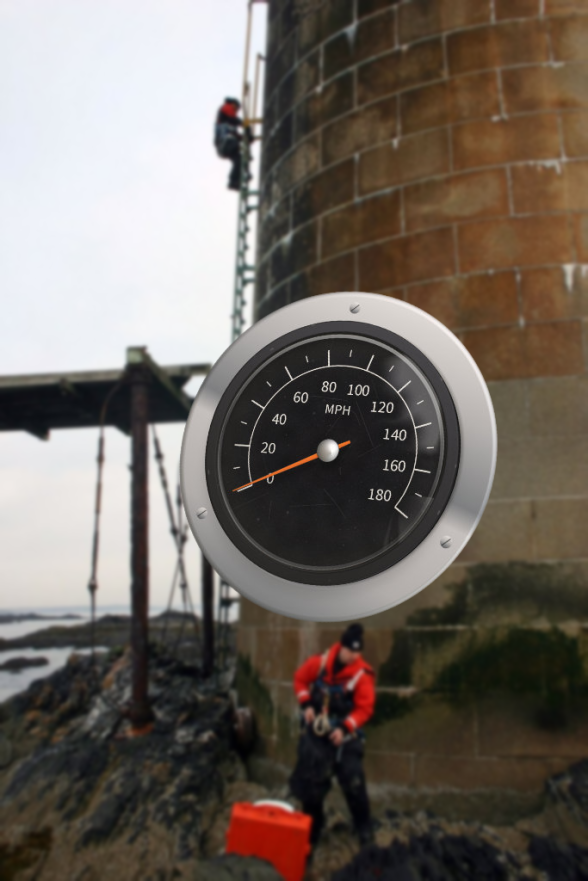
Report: 0; mph
